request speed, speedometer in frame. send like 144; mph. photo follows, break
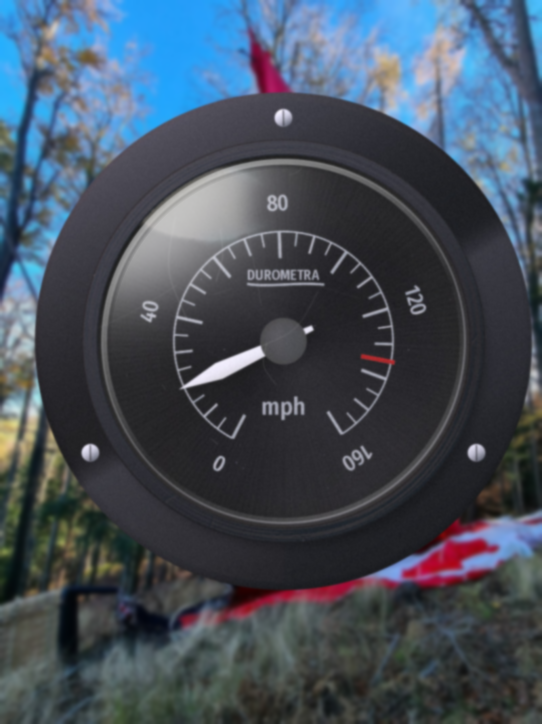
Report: 20; mph
